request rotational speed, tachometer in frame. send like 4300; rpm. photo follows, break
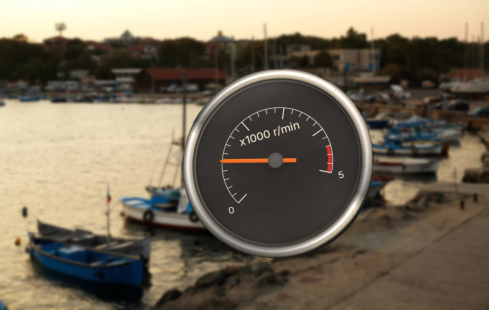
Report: 1000; rpm
